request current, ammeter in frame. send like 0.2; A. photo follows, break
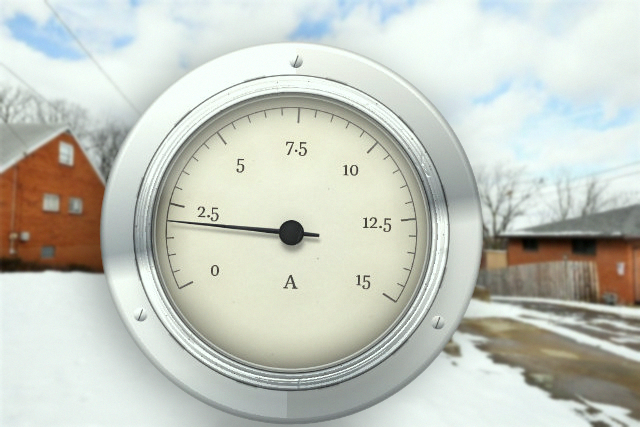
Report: 2; A
